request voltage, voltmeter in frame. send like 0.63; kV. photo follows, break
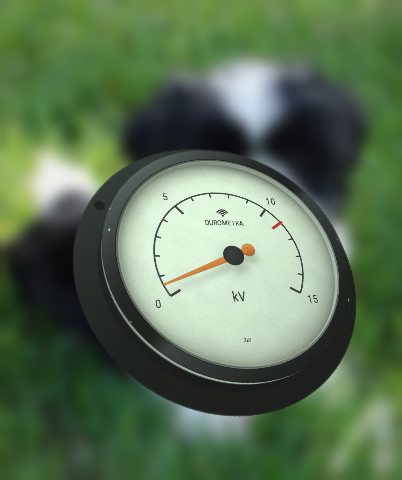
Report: 0.5; kV
